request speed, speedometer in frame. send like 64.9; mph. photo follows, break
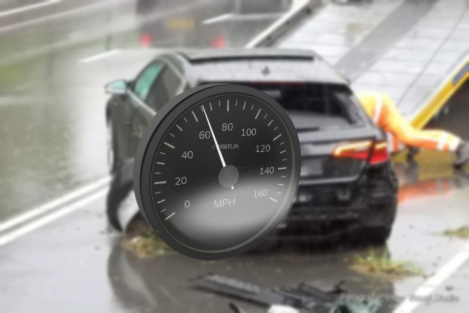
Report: 65; mph
